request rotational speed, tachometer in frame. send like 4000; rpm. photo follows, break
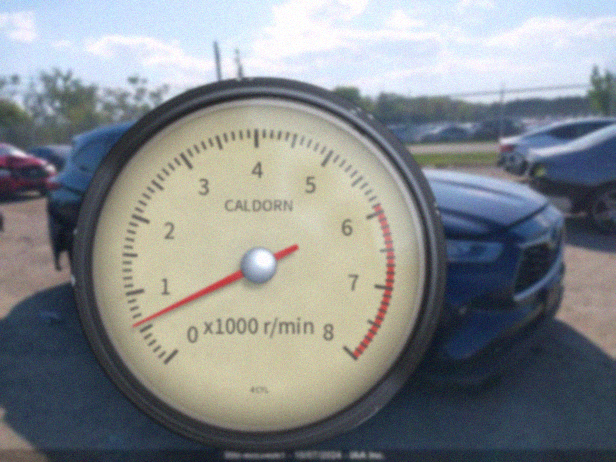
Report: 600; rpm
